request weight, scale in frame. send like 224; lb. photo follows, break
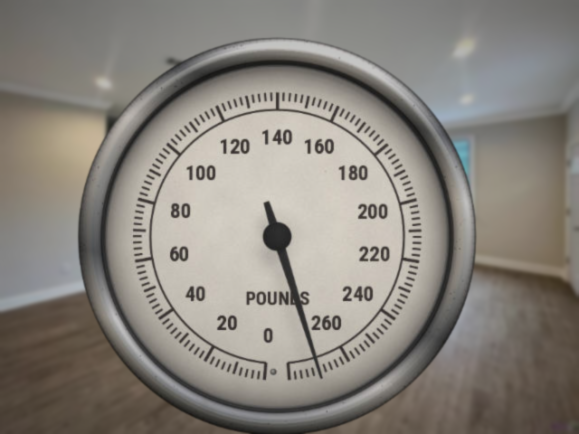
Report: 270; lb
